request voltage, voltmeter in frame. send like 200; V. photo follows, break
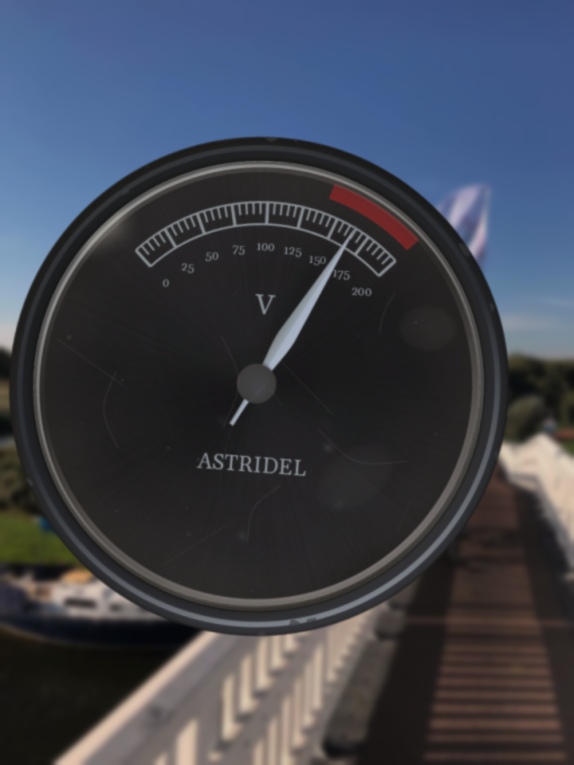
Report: 165; V
